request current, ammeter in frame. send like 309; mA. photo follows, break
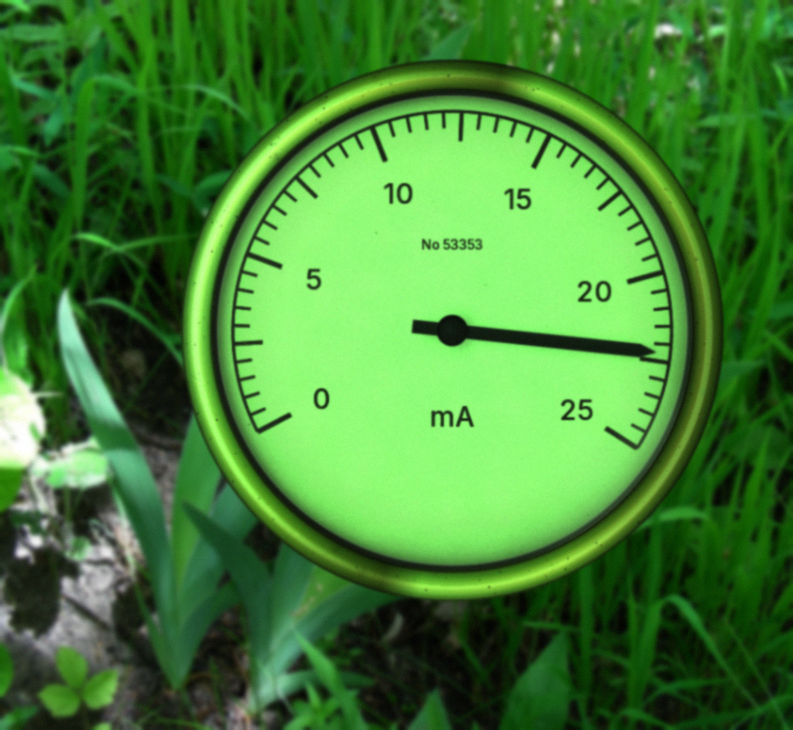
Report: 22.25; mA
